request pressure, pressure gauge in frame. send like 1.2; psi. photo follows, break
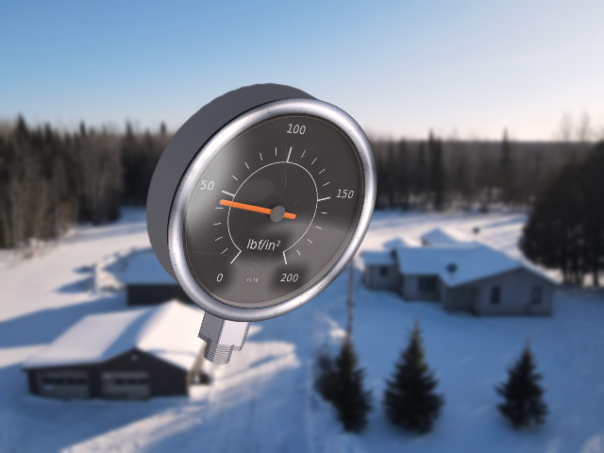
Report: 45; psi
